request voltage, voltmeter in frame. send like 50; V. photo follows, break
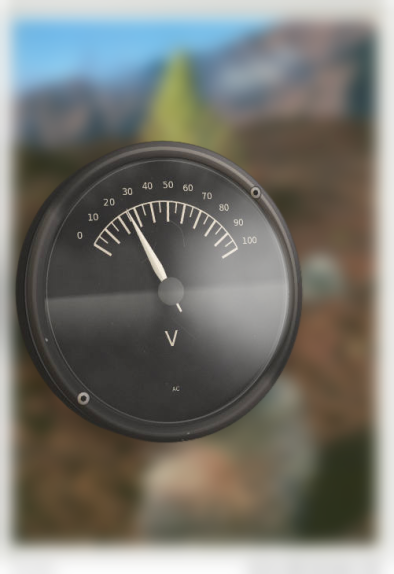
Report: 25; V
